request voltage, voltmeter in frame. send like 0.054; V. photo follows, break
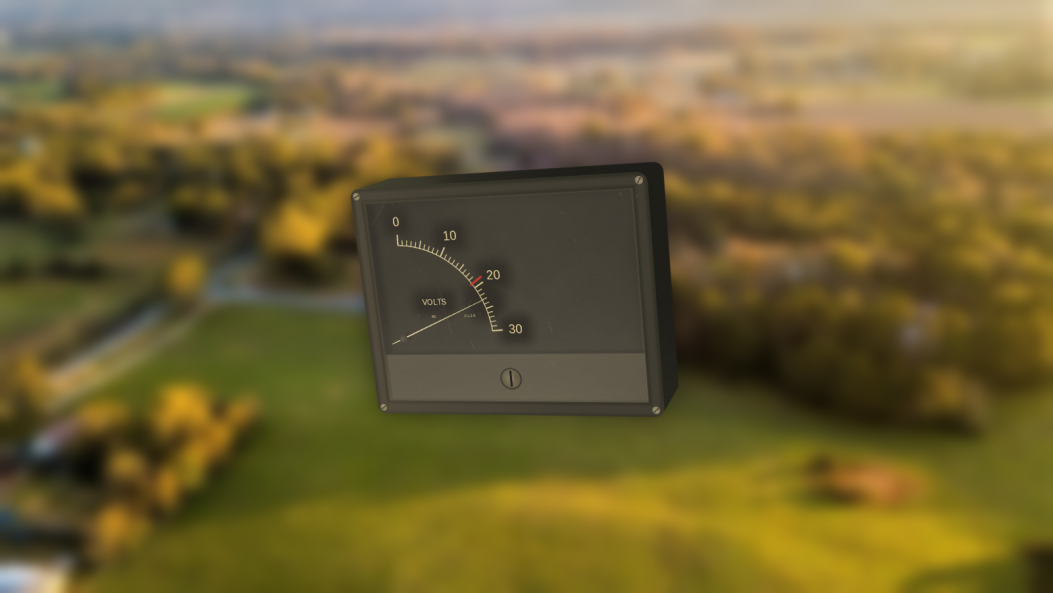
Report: 23; V
